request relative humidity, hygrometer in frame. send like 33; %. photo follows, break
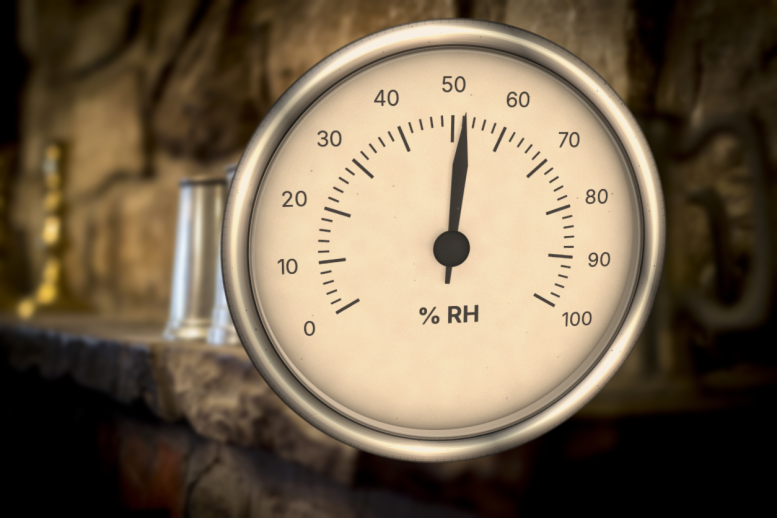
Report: 52; %
